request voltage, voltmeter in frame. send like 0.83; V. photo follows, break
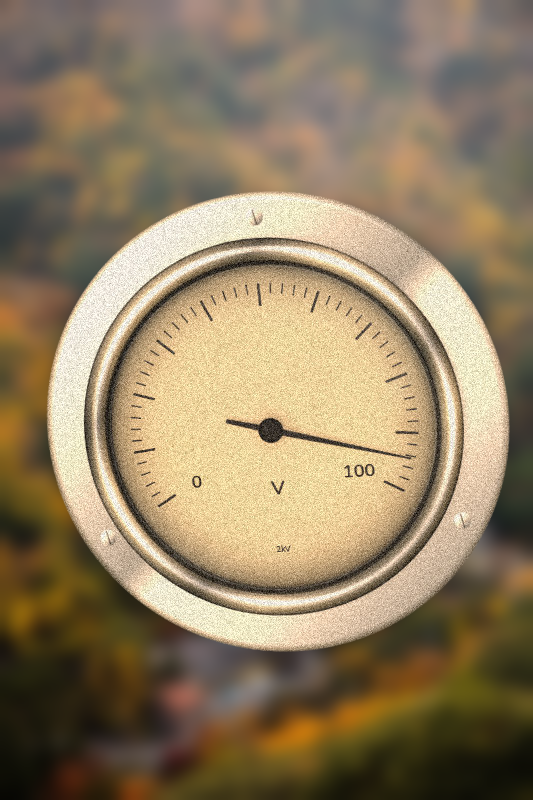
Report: 94; V
